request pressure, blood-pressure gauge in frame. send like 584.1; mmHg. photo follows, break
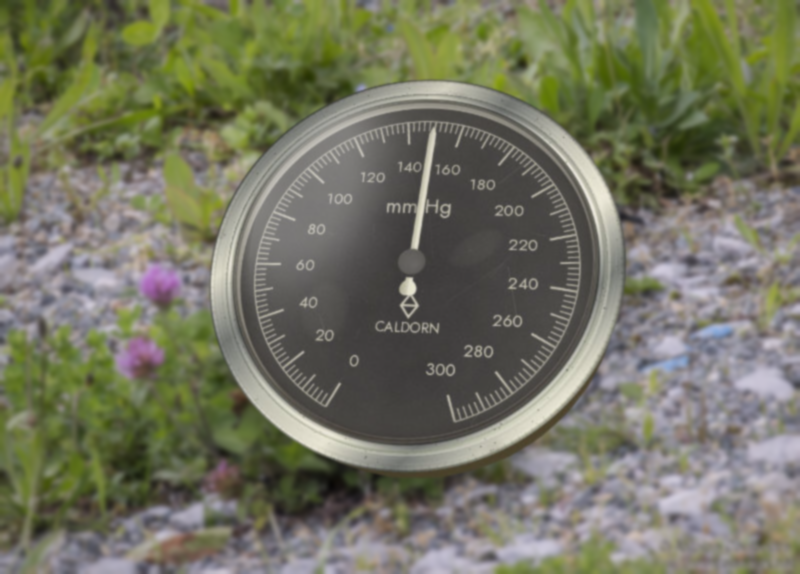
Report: 150; mmHg
